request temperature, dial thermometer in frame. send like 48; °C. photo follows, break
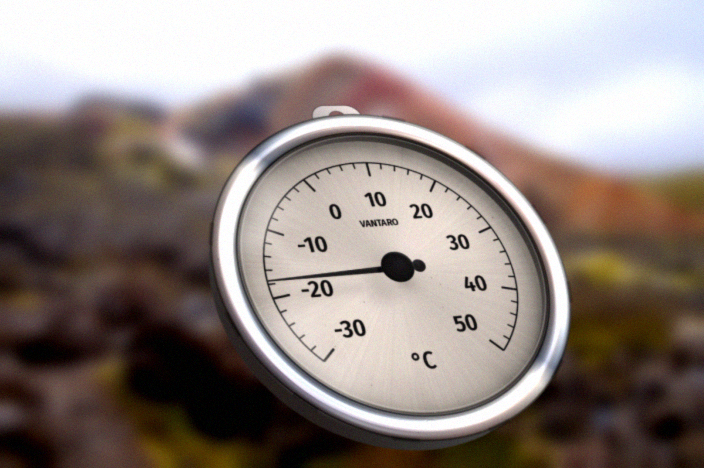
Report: -18; °C
